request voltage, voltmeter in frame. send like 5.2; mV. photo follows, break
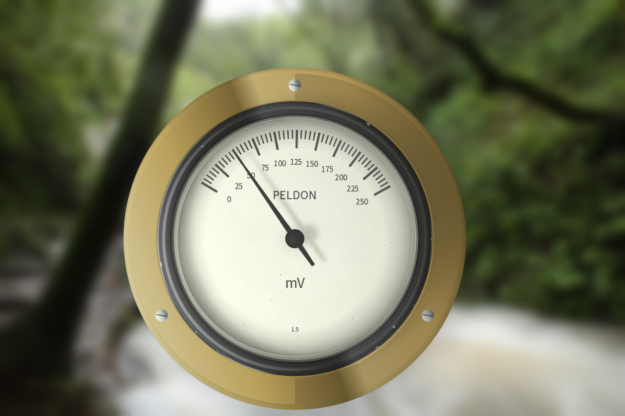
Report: 50; mV
